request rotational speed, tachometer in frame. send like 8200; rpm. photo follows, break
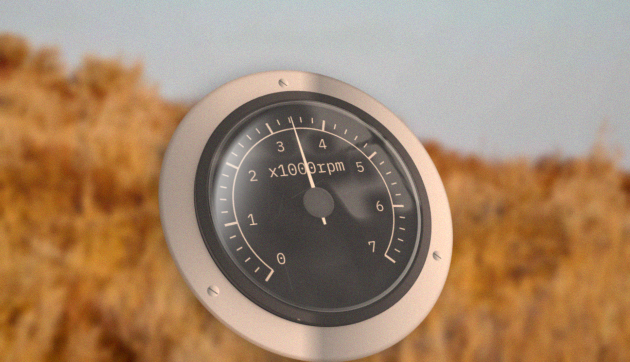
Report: 3400; rpm
